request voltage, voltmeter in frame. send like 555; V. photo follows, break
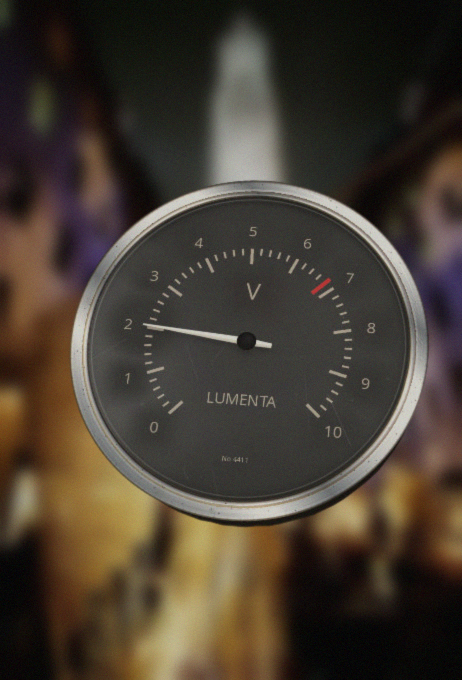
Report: 2; V
